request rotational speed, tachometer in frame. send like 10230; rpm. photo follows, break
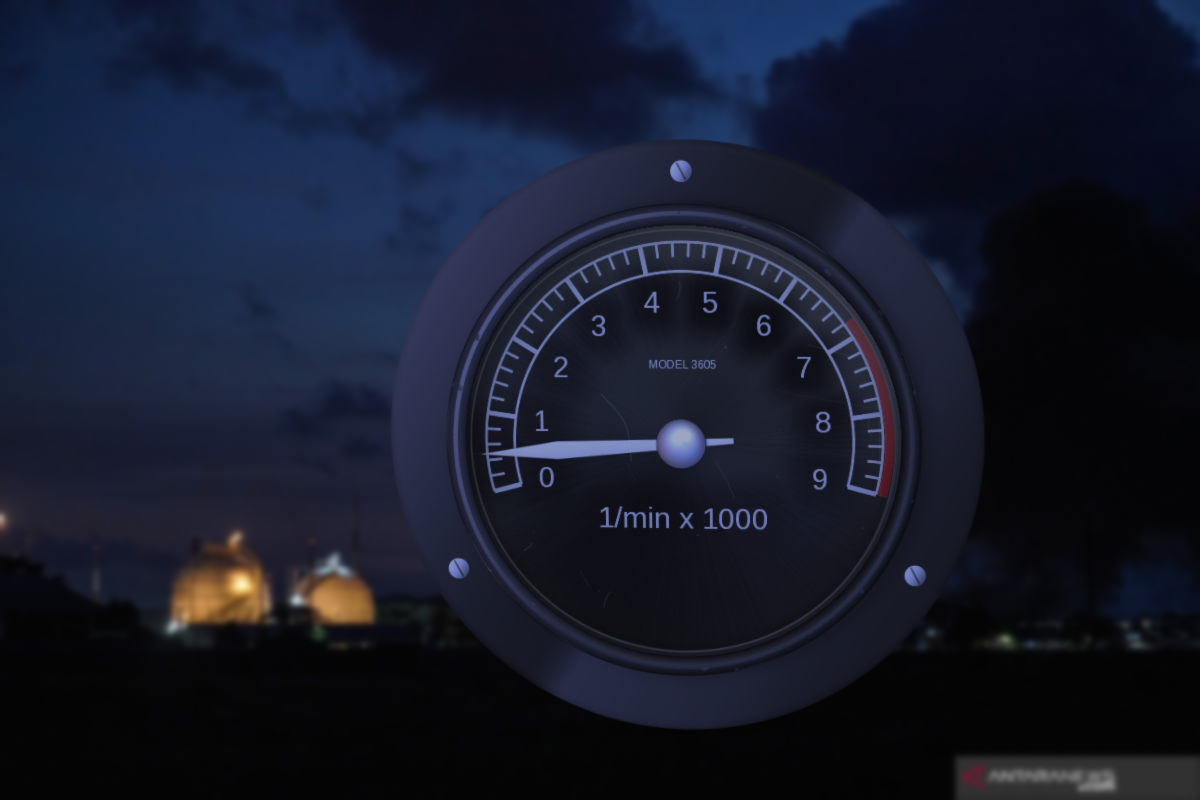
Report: 500; rpm
